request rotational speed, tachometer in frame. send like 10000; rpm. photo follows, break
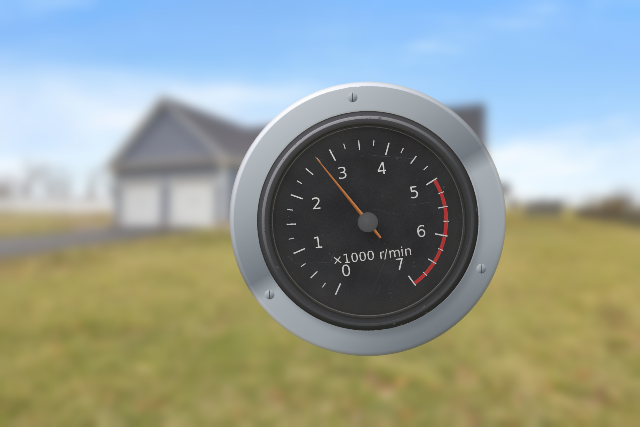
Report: 2750; rpm
